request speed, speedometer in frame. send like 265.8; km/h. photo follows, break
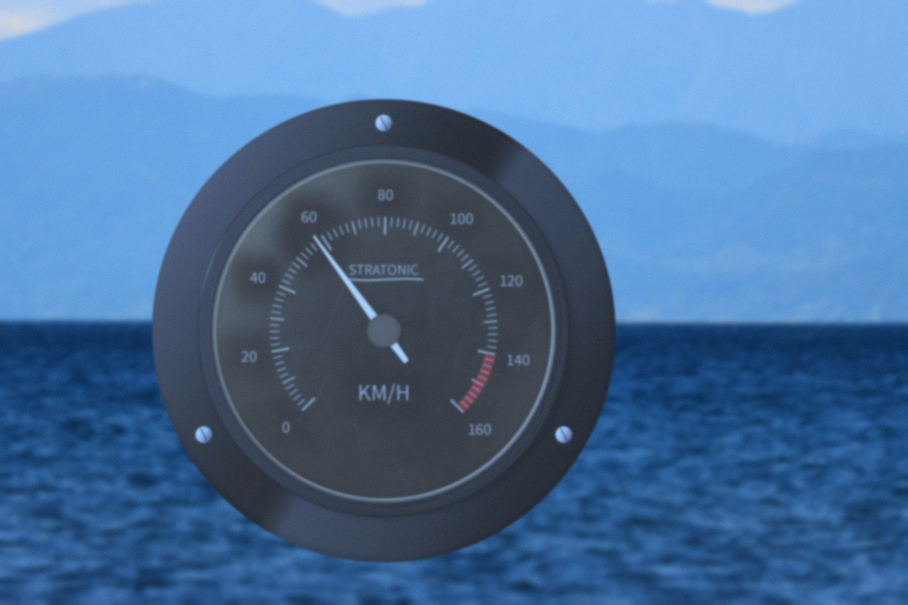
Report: 58; km/h
